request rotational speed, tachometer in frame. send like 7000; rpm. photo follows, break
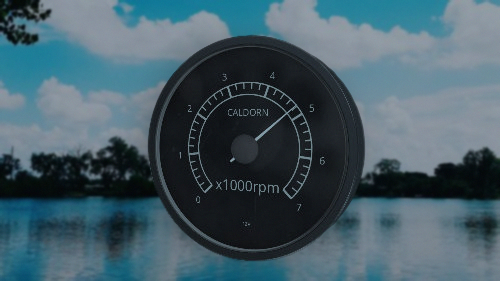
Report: 4800; rpm
